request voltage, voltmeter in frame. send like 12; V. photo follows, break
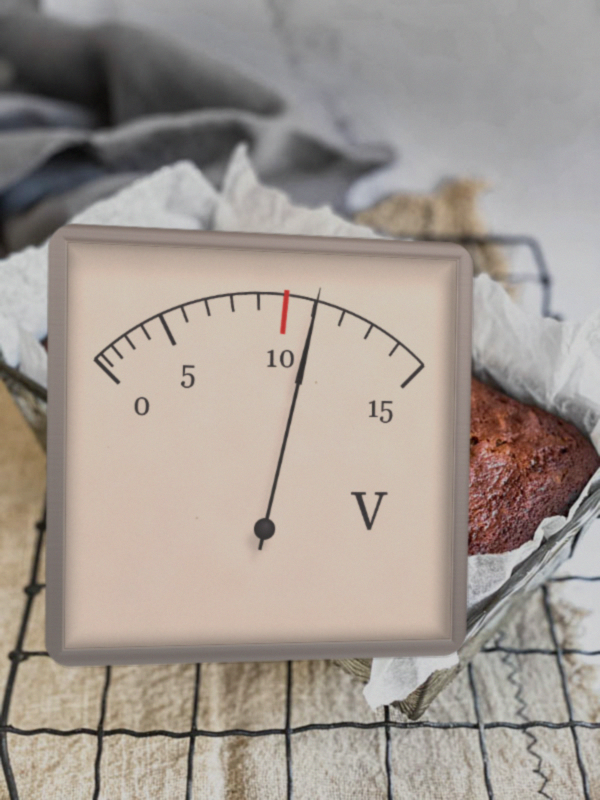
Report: 11; V
